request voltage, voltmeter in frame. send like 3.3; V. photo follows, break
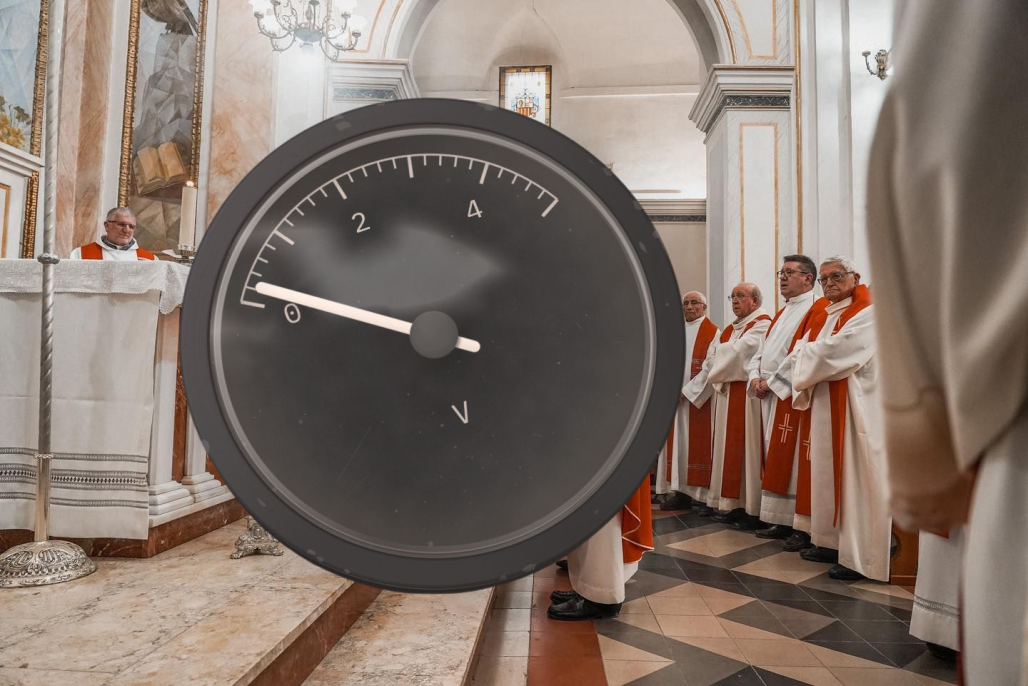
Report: 0.2; V
